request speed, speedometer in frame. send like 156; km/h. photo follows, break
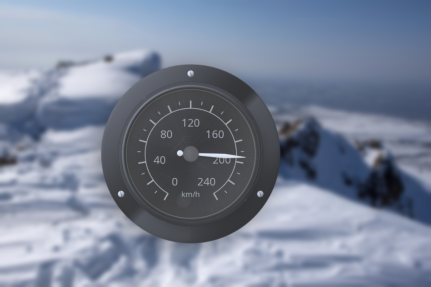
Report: 195; km/h
